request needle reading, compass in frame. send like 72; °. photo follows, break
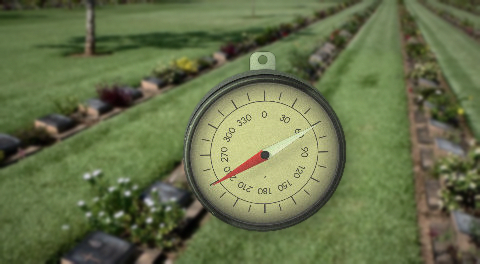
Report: 240; °
